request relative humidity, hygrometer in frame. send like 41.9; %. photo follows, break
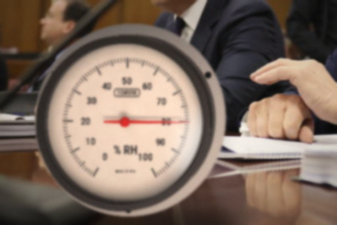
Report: 80; %
